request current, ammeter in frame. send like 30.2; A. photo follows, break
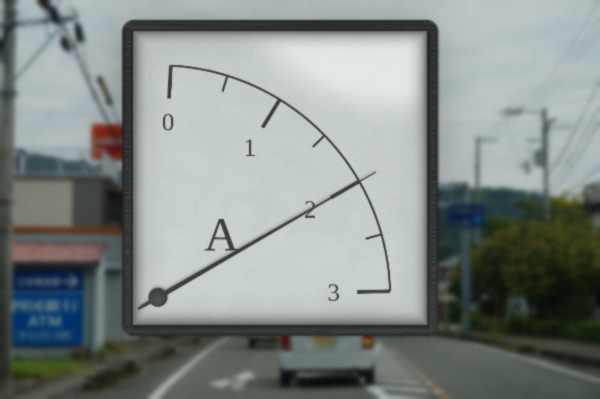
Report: 2; A
